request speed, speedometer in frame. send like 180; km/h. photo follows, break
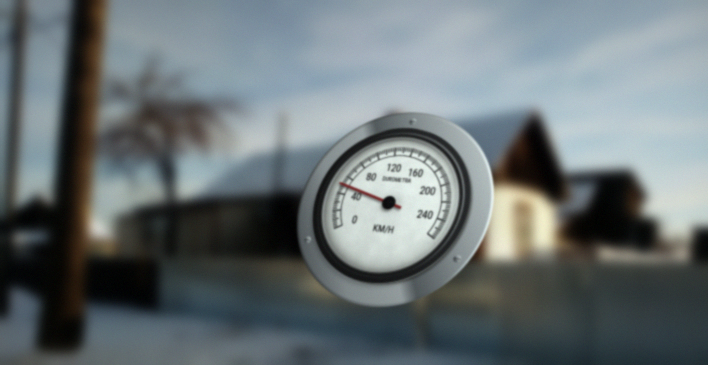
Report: 50; km/h
